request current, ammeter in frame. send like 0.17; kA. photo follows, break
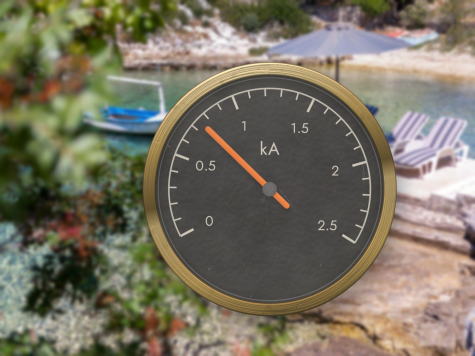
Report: 0.75; kA
